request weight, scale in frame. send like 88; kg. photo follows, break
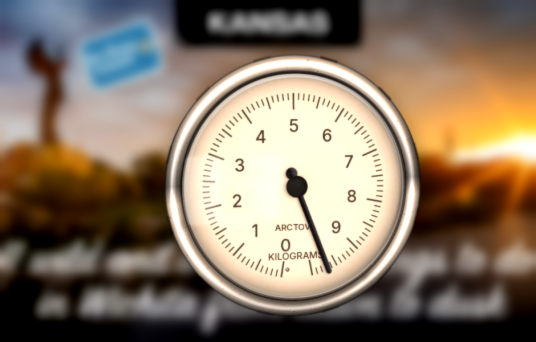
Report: 9.7; kg
